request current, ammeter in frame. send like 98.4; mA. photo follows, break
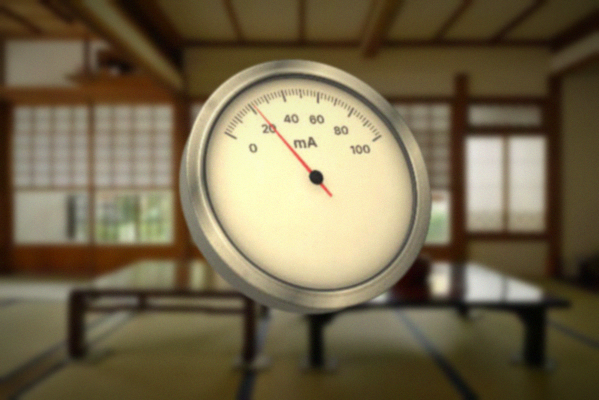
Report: 20; mA
